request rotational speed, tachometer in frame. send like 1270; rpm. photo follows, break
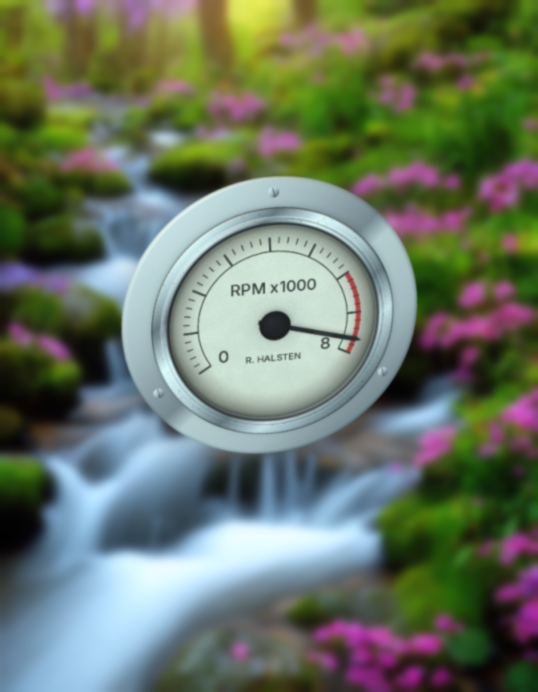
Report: 7600; rpm
